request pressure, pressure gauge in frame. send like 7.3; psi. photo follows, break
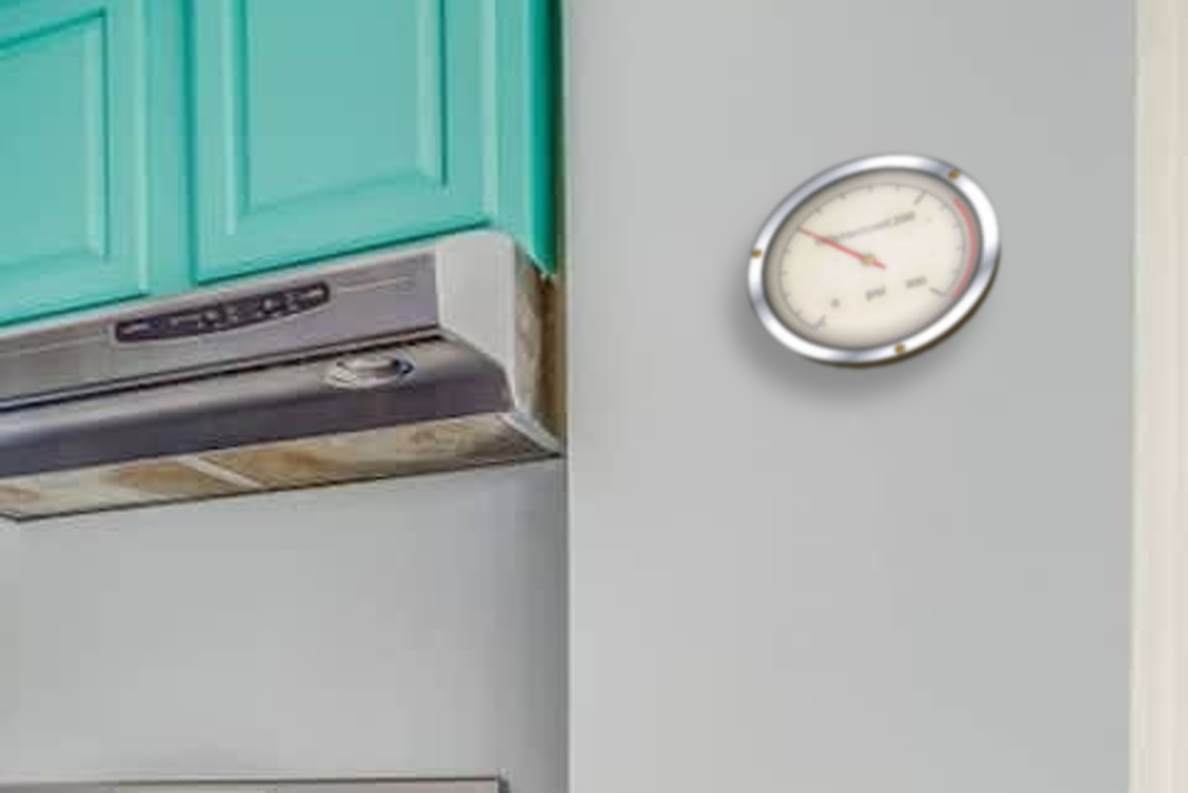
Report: 100; psi
